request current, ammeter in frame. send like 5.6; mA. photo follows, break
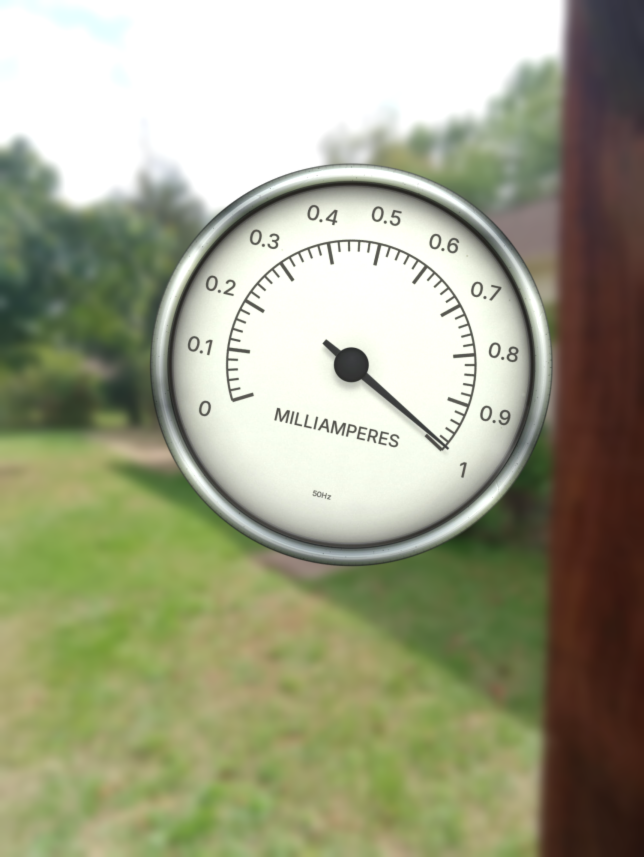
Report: 0.99; mA
